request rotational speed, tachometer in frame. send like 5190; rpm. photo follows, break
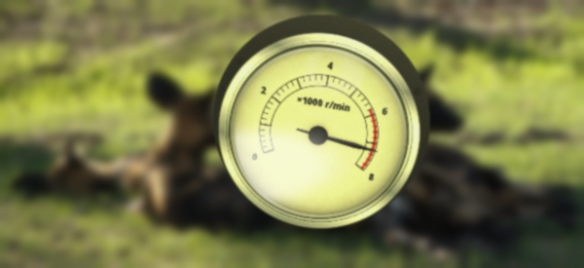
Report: 7200; rpm
